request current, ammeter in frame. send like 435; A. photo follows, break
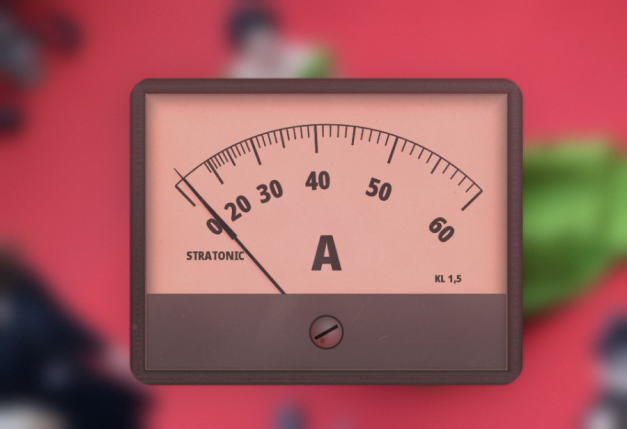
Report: 10; A
